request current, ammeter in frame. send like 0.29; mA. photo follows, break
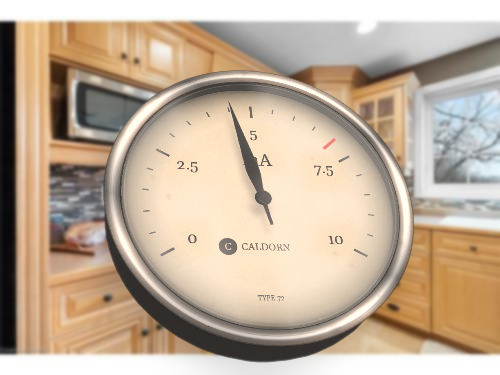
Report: 4.5; mA
